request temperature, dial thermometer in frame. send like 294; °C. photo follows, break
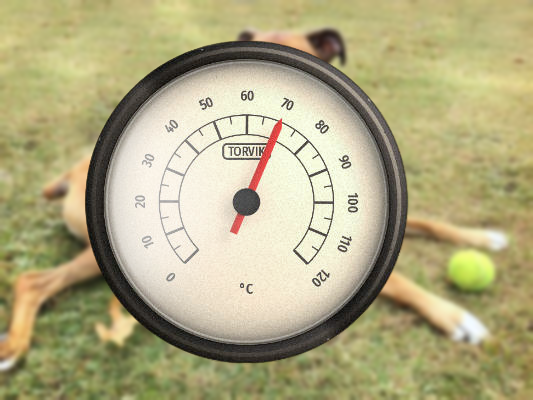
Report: 70; °C
